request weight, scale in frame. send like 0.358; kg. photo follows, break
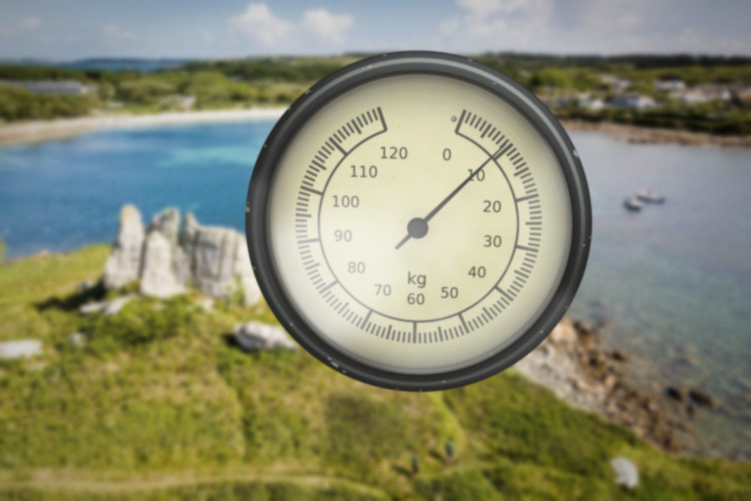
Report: 9; kg
